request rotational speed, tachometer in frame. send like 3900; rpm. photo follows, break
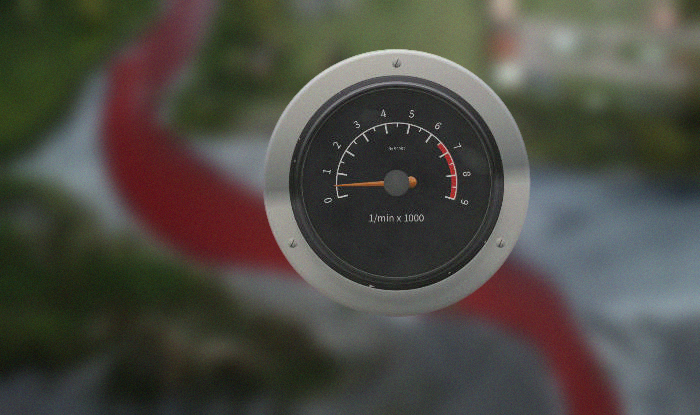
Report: 500; rpm
